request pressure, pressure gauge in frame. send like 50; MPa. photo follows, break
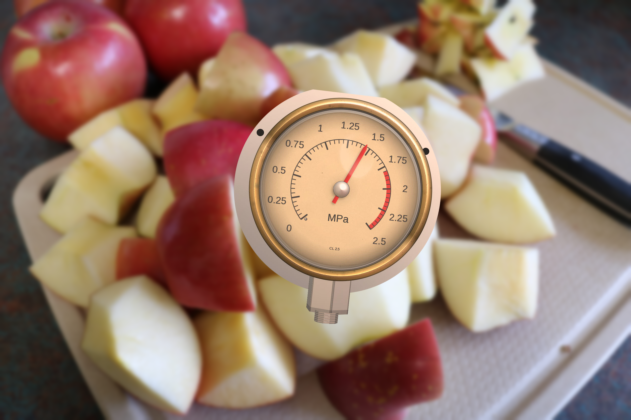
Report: 1.45; MPa
